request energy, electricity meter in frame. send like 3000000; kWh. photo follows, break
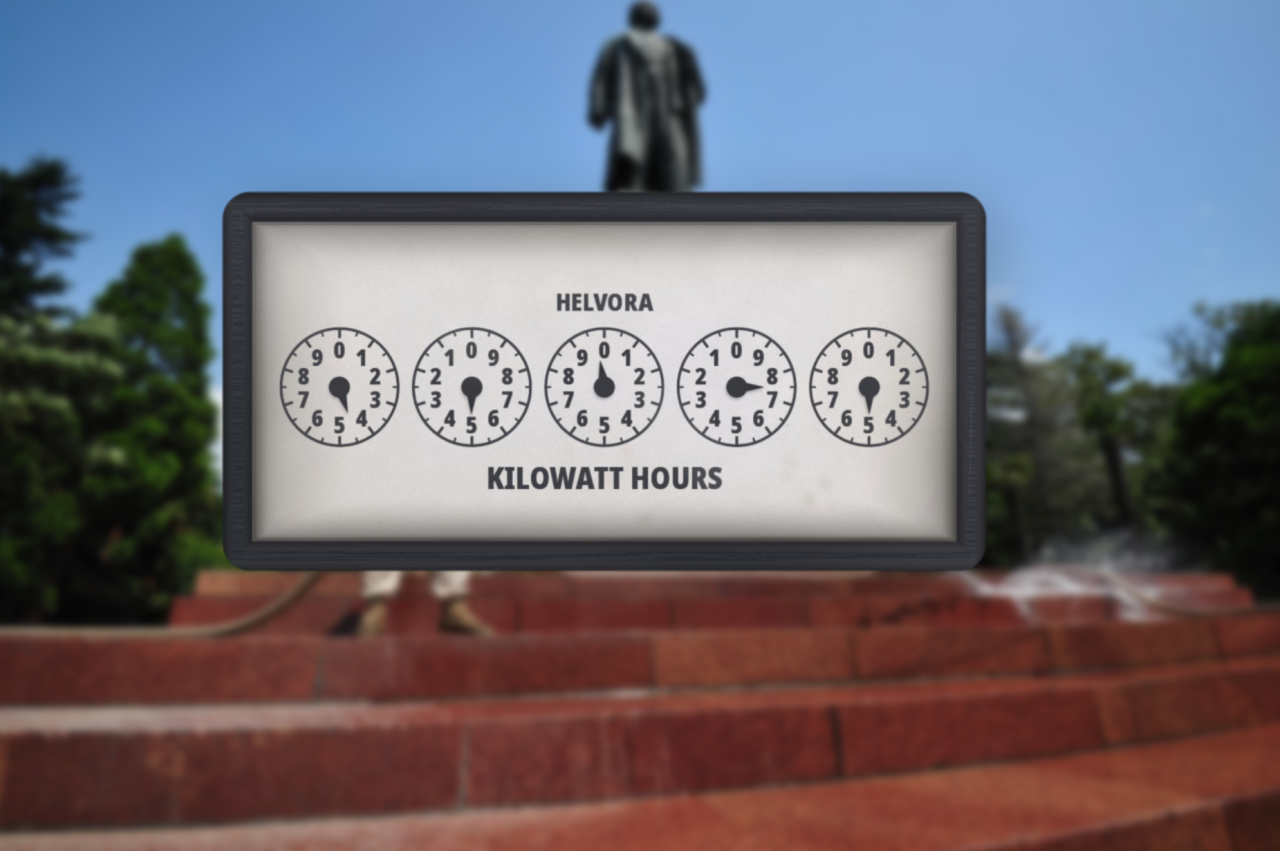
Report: 44975; kWh
